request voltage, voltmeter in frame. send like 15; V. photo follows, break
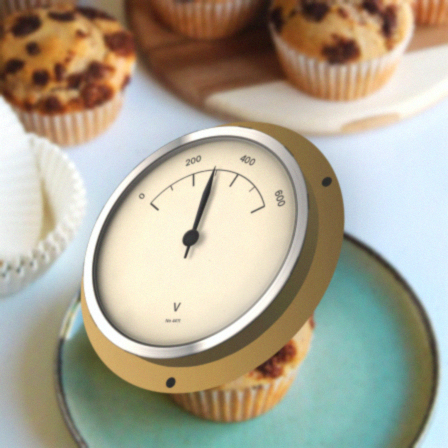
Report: 300; V
